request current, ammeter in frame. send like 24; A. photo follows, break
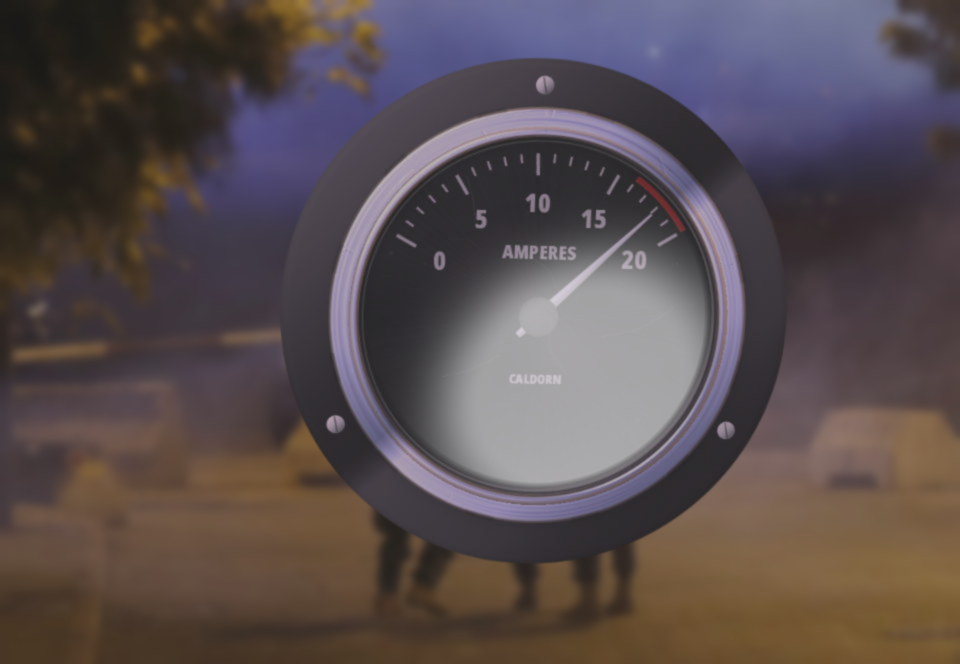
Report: 18; A
